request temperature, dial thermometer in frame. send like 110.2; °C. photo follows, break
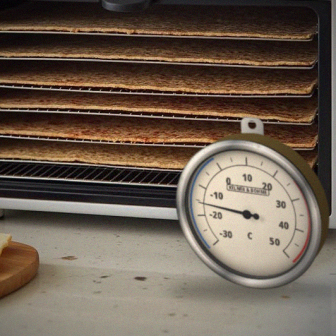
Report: -15; °C
